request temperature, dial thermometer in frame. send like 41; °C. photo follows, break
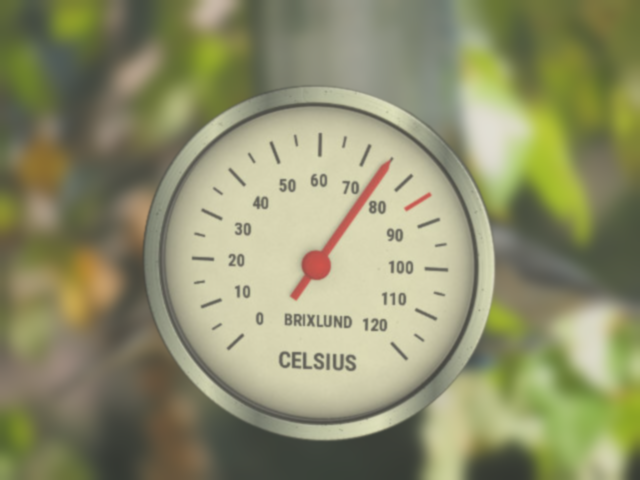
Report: 75; °C
